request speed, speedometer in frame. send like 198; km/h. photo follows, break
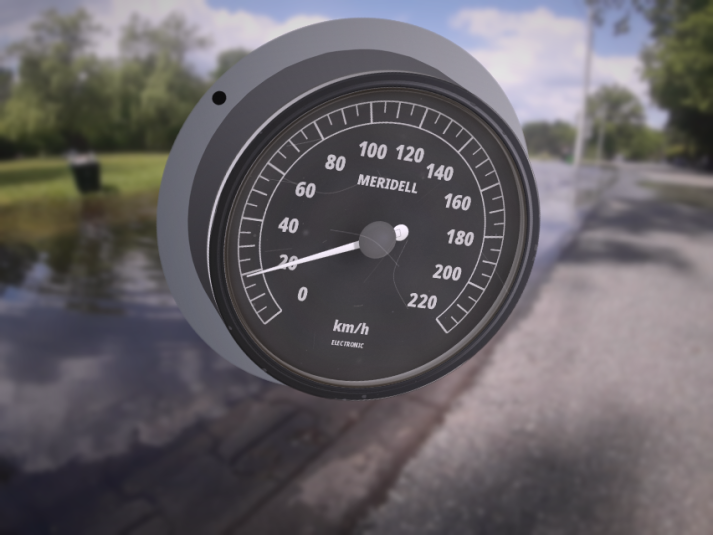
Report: 20; km/h
